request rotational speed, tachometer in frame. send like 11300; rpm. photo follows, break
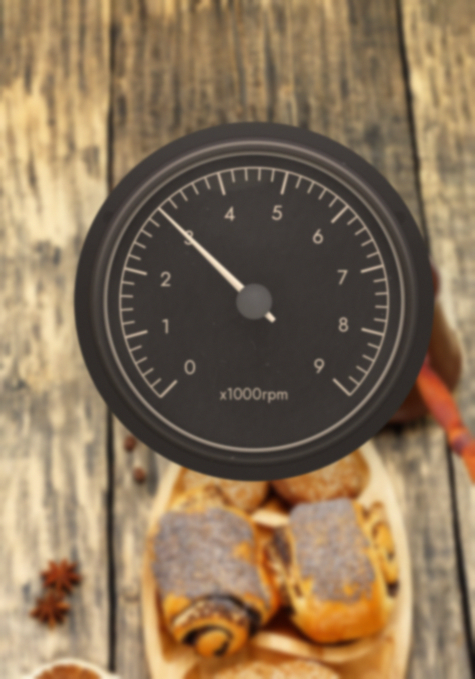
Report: 3000; rpm
